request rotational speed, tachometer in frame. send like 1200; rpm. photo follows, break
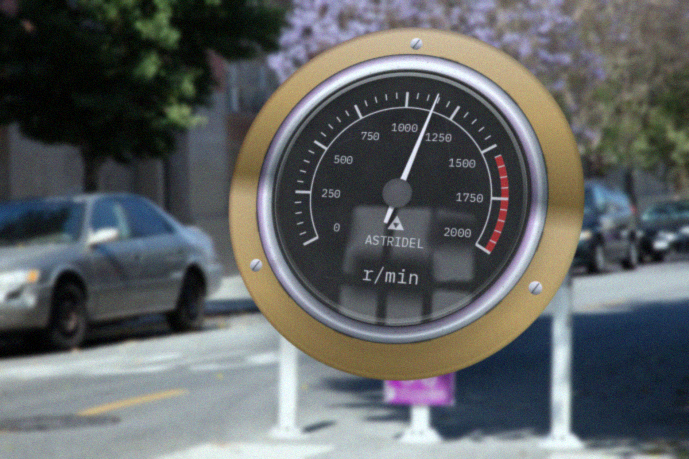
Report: 1150; rpm
